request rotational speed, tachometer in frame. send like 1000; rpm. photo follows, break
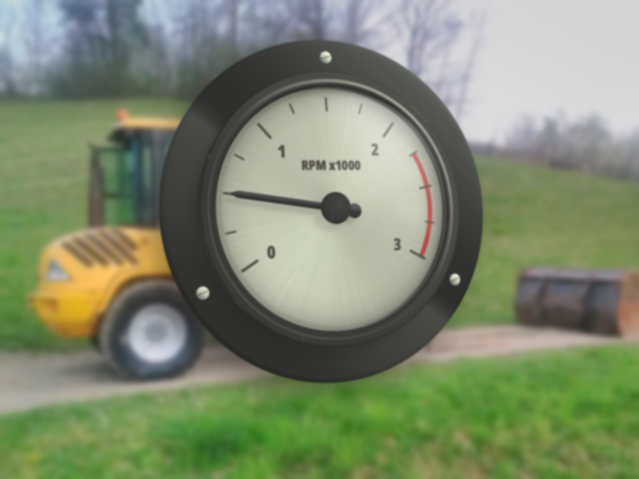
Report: 500; rpm
